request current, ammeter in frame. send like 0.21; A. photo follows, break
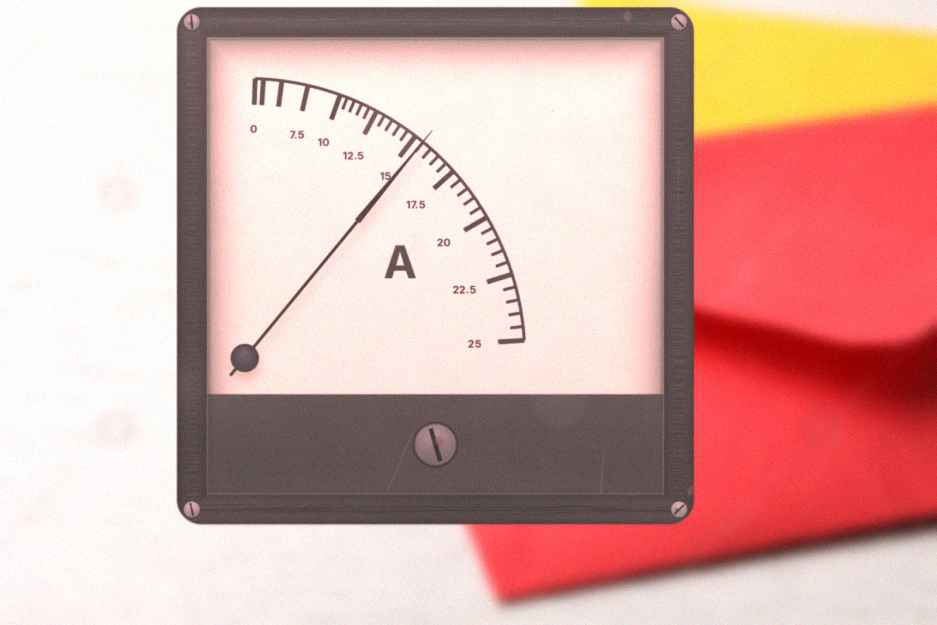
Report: 15.5; A
